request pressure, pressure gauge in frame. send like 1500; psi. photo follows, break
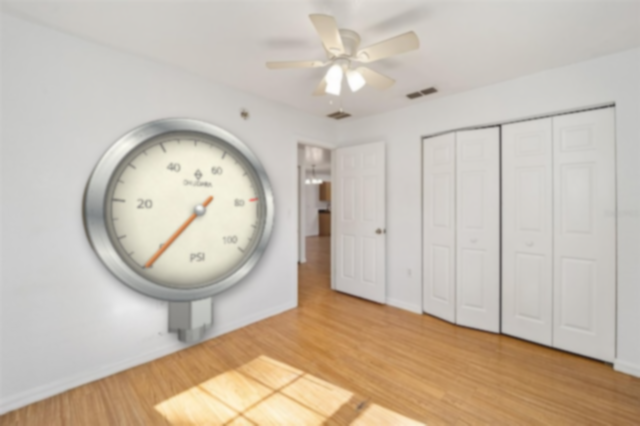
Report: 0; psi
